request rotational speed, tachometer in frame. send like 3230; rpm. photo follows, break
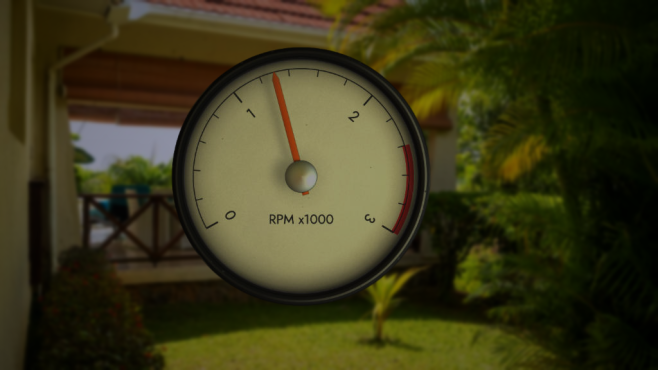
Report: 1300; rpm
